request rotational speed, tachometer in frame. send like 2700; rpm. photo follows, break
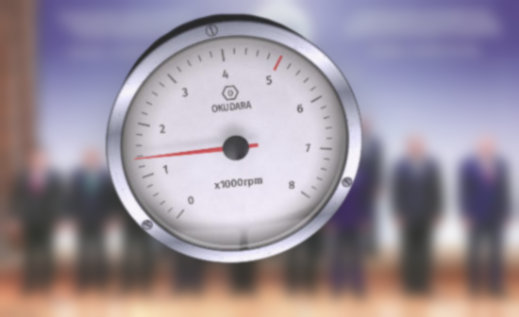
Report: 1400; rpm
